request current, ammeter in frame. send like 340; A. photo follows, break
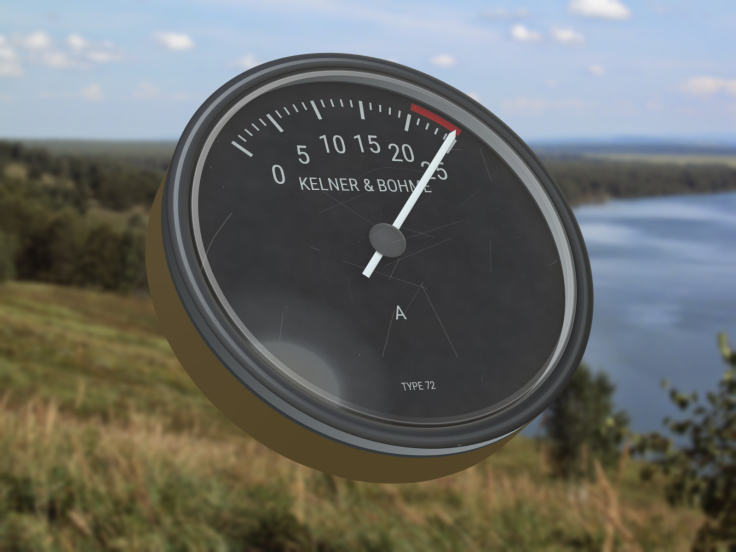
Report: 24.5; A
